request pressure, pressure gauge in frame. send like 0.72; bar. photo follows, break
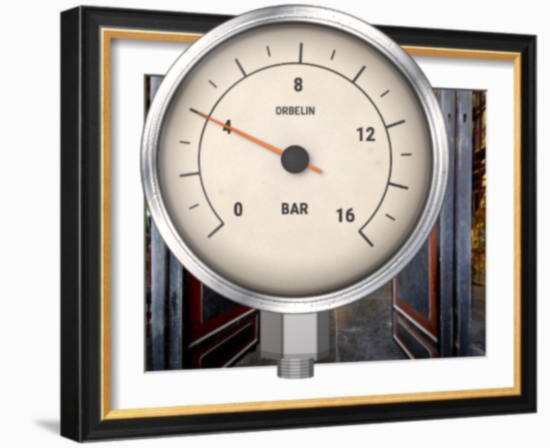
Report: 4; bar
